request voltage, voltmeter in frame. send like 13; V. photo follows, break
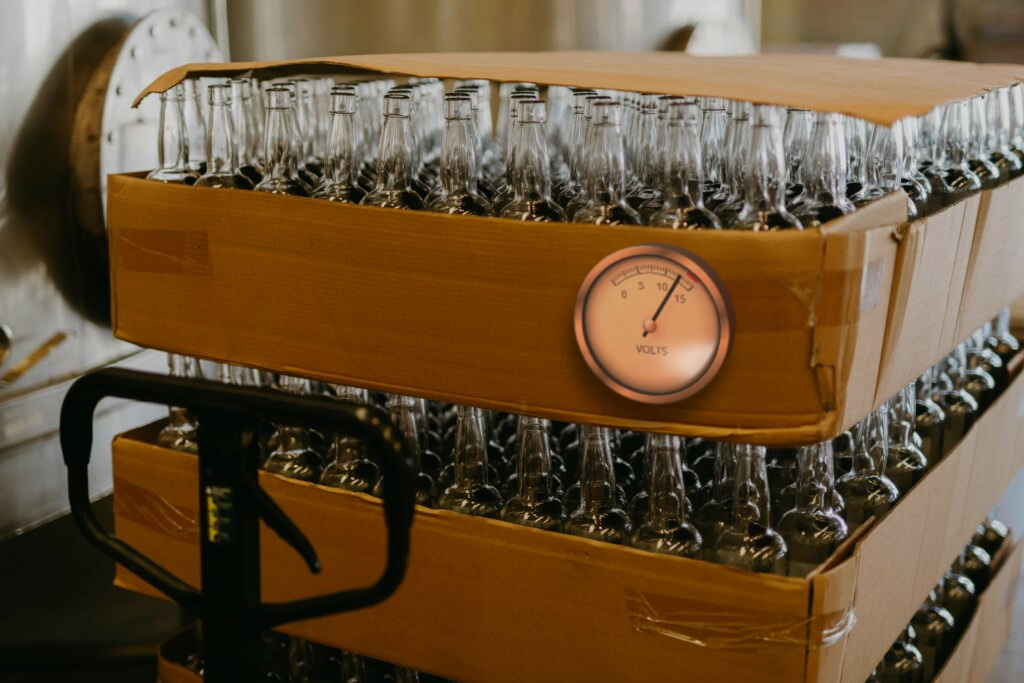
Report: 12.5; V
